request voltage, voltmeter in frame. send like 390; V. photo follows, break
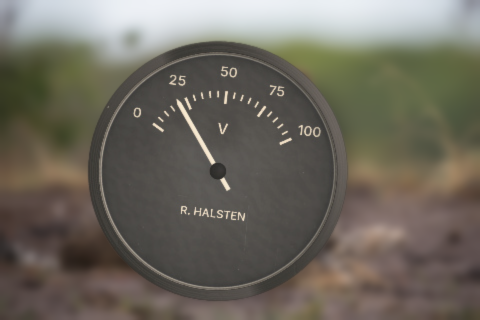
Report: 20; V
